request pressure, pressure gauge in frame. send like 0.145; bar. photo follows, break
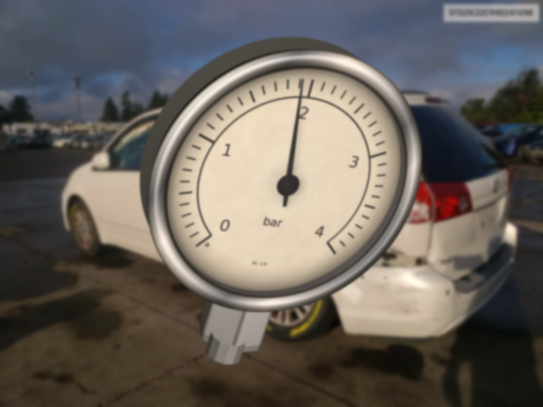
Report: 1.9; bar
